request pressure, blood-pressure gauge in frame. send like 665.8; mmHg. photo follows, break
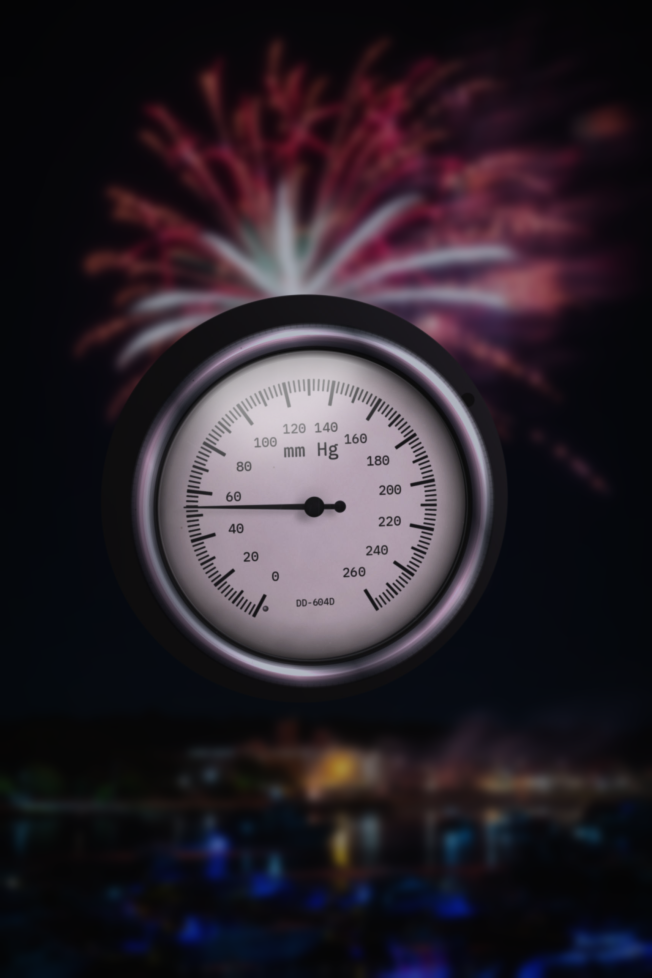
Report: 54; mmHg
